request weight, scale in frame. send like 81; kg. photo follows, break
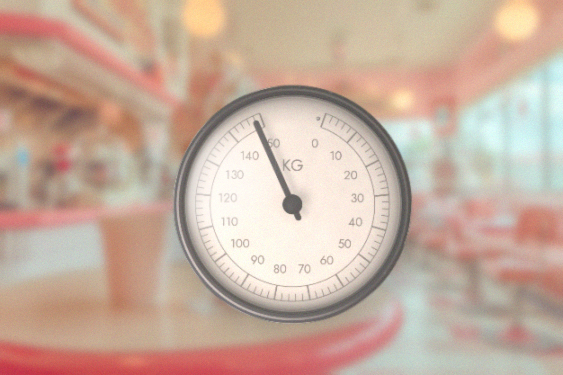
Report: 148; kg
